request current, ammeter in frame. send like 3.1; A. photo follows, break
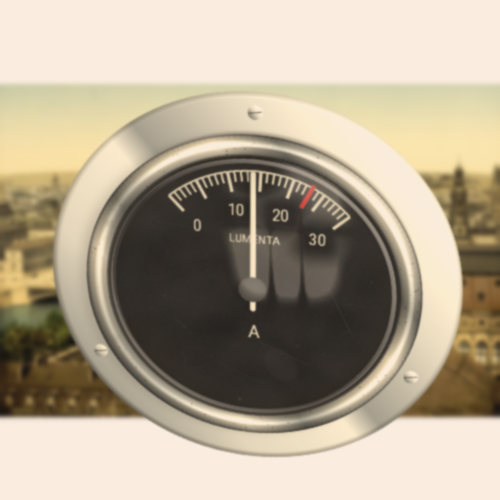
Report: 14; A
